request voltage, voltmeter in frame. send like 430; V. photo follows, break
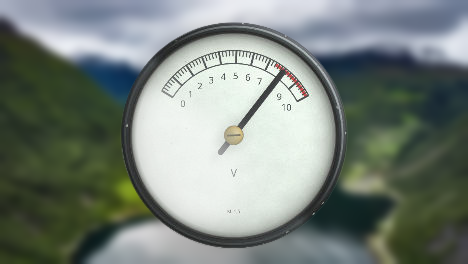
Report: 8; V
